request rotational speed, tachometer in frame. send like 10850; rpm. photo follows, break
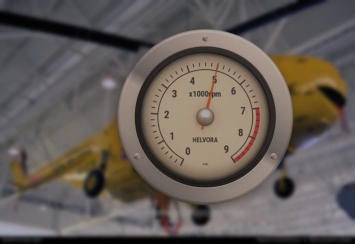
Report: 5000; rpm
